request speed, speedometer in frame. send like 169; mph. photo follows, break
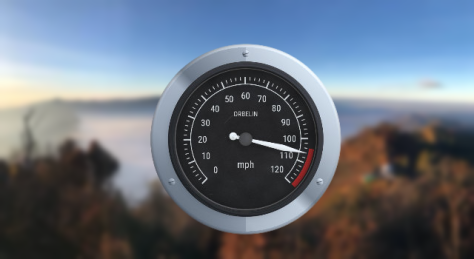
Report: 106; mph
